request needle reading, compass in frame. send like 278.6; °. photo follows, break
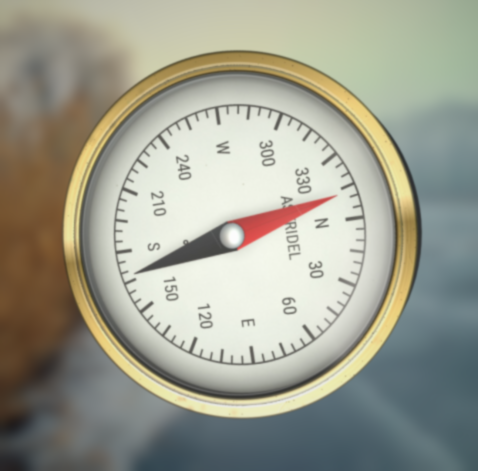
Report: 347.5; °
